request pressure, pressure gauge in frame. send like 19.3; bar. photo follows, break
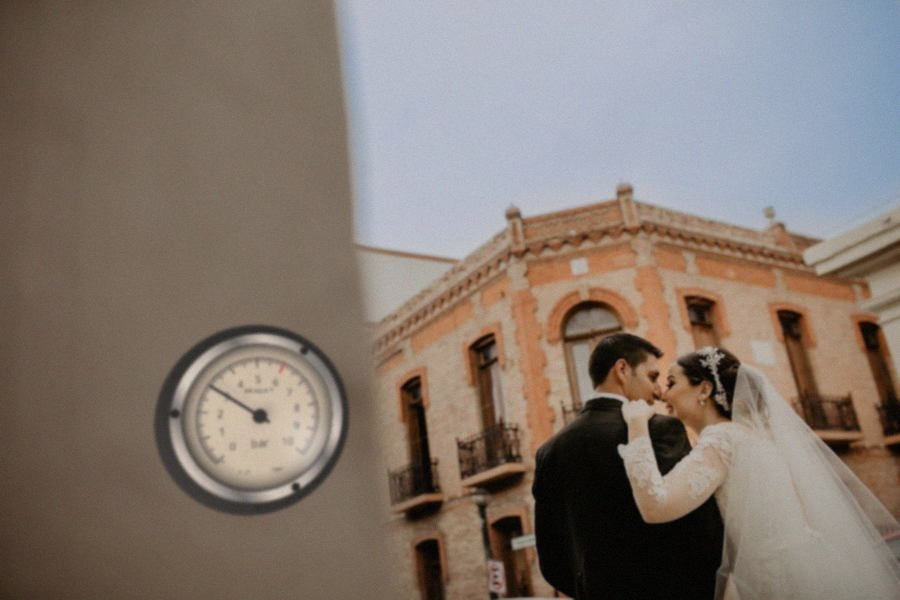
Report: 3; bar
